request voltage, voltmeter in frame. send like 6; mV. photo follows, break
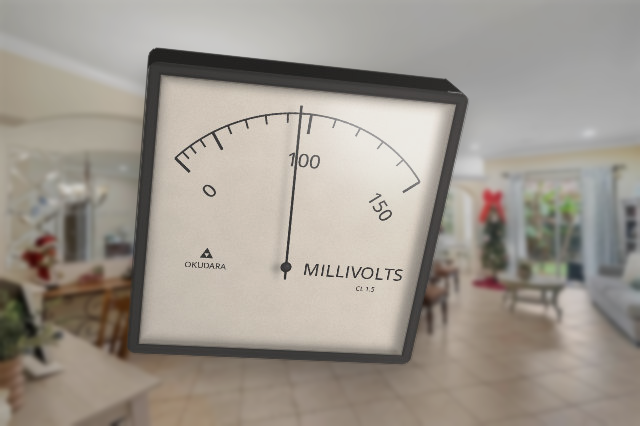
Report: 95; mV
